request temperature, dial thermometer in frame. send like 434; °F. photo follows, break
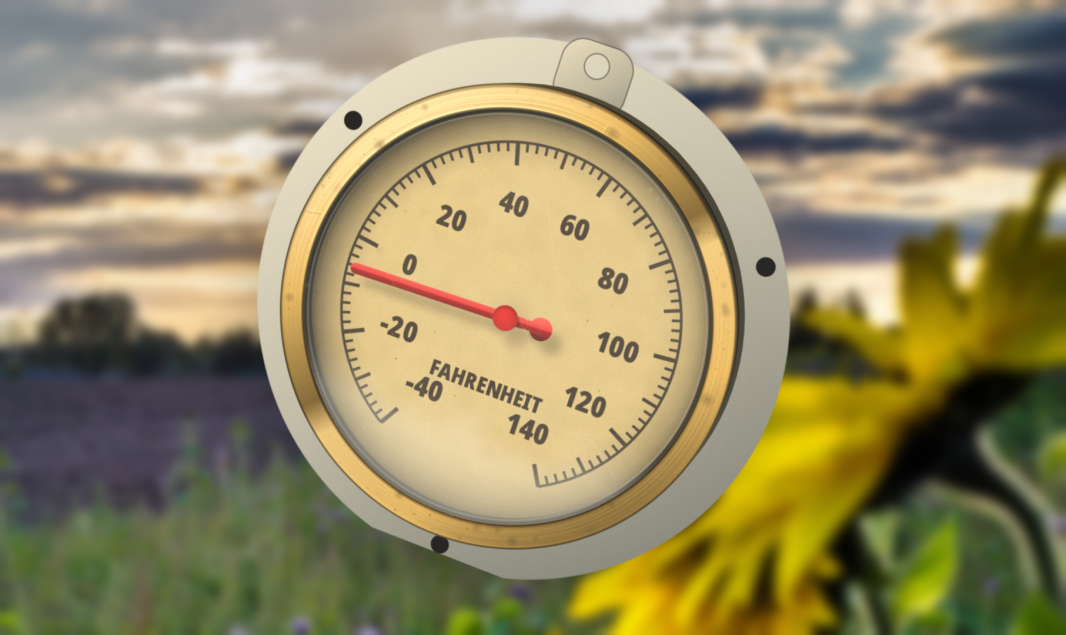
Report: -6; °F
